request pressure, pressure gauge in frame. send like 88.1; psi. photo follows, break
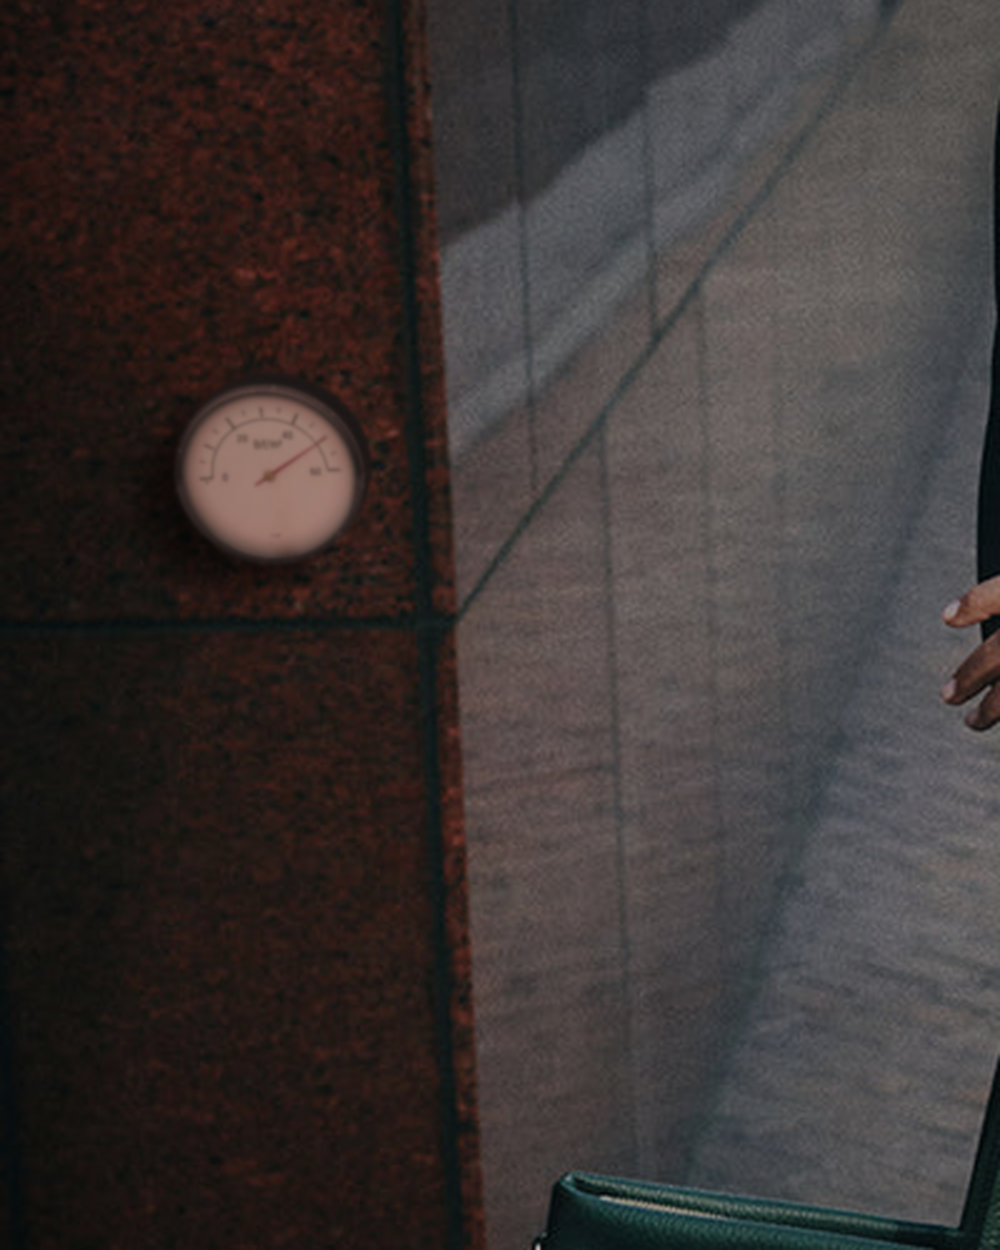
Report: 50; psi
